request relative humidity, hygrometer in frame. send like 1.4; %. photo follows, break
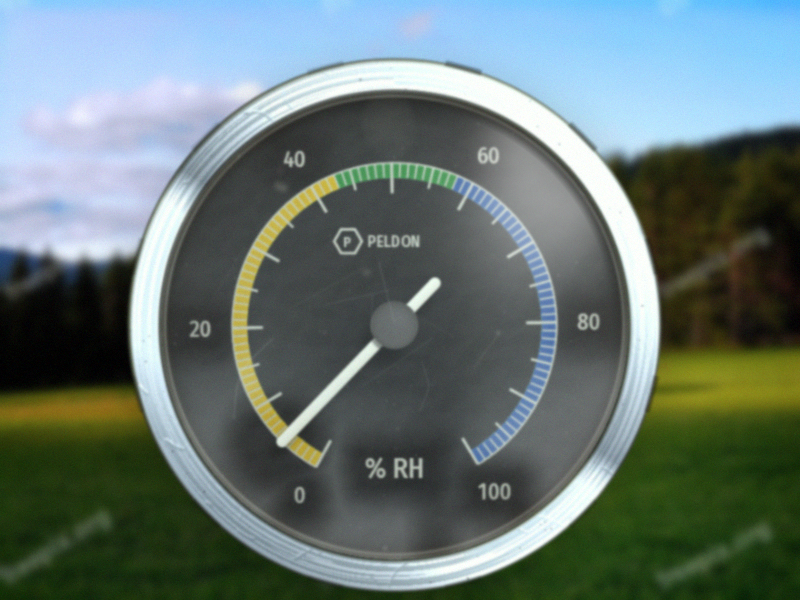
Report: 5; %
